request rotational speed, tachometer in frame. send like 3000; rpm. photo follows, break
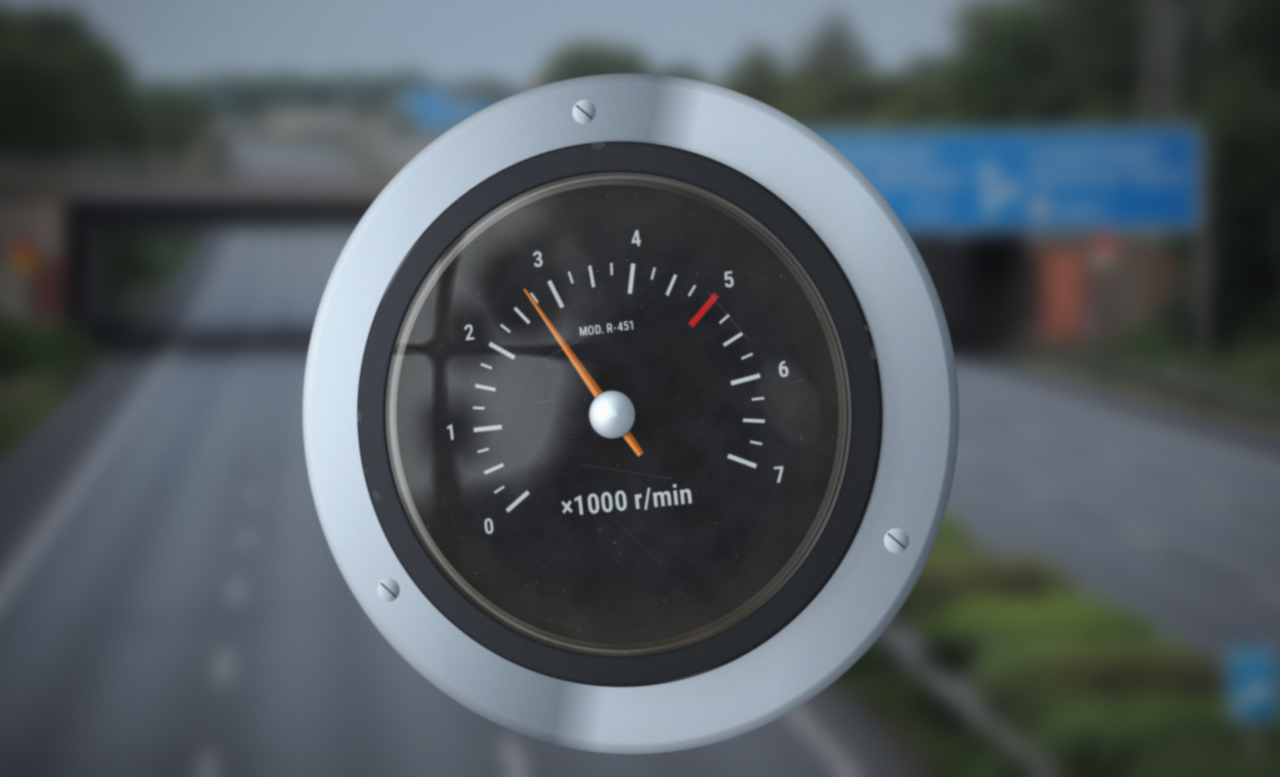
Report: 2750; rpm
